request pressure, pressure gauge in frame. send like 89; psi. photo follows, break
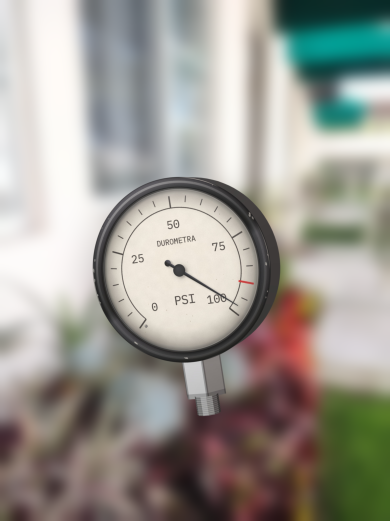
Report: 97.5; psi
